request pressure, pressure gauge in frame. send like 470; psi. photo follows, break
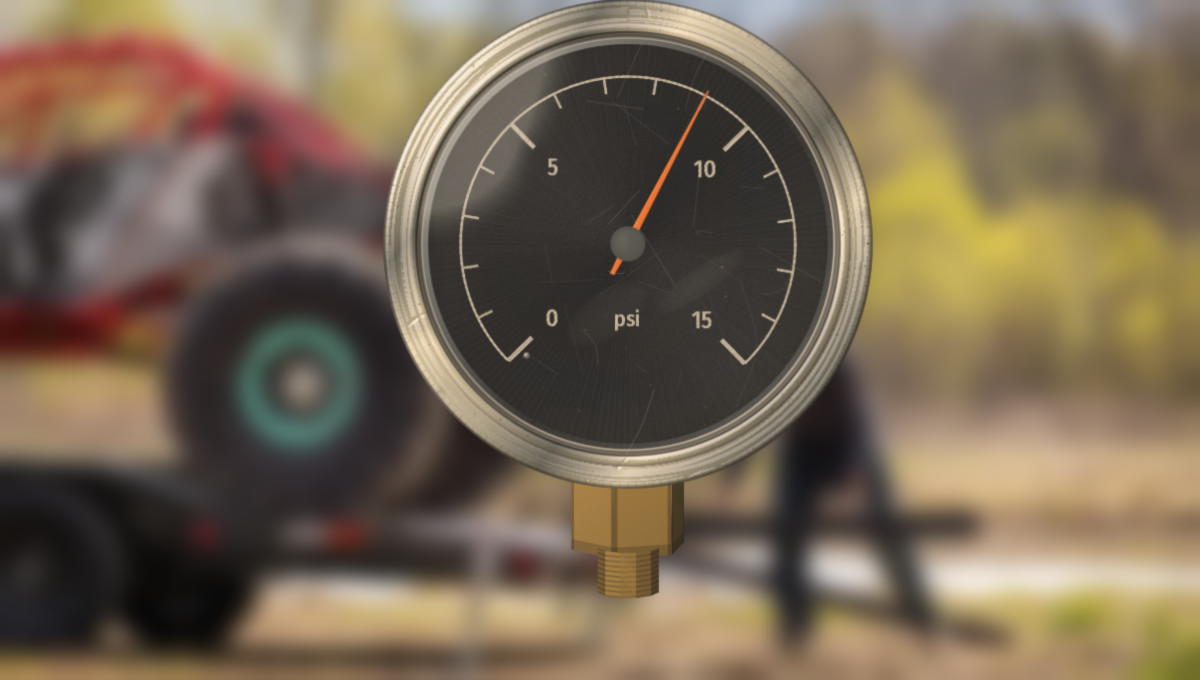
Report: 9; psi
